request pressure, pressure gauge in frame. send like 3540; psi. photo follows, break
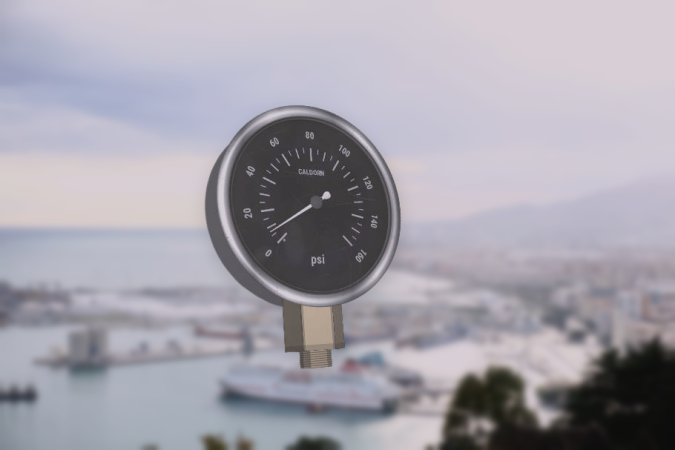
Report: 7.5; psi
